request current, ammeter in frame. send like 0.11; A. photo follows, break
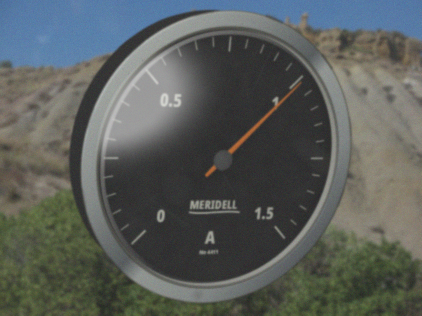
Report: 1; A
